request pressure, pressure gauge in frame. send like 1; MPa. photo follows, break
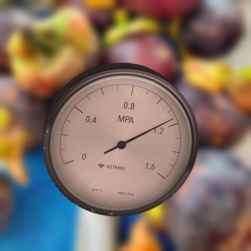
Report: 1.15; MPa
